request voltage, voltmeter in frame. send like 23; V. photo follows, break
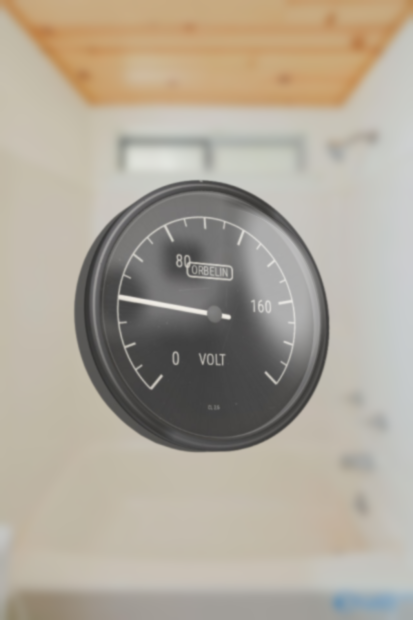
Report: 40; V
